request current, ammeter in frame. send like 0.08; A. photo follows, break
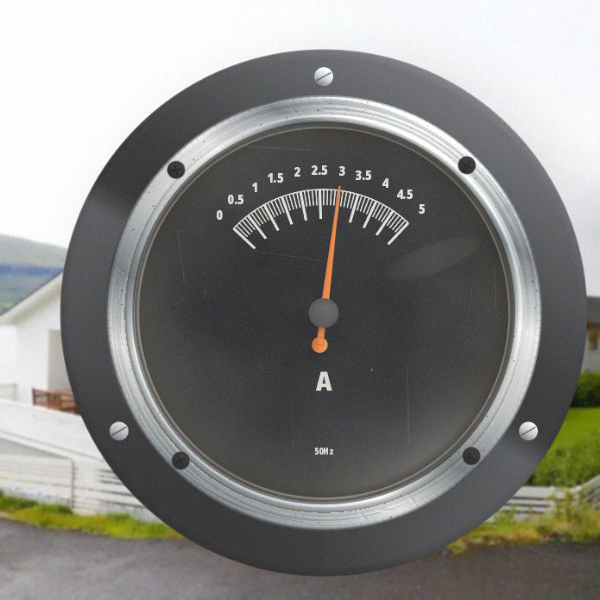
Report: 3; A
